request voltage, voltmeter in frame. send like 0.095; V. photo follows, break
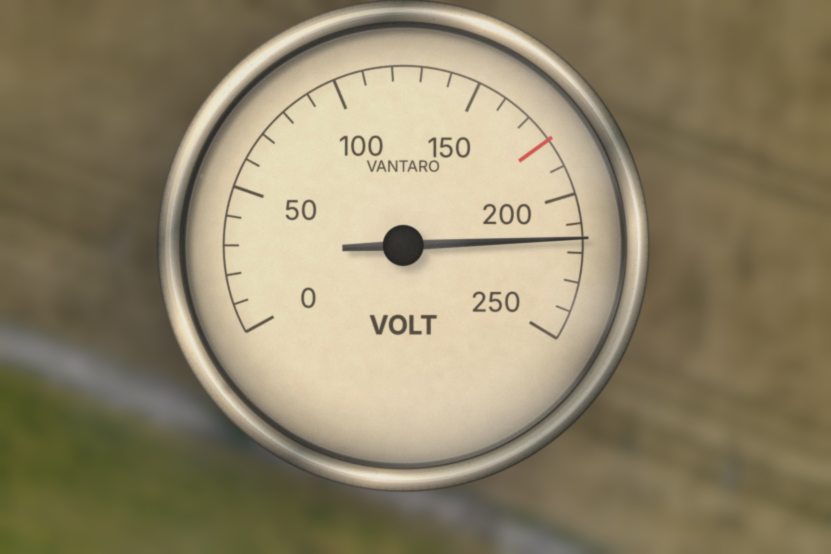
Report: 215; V
